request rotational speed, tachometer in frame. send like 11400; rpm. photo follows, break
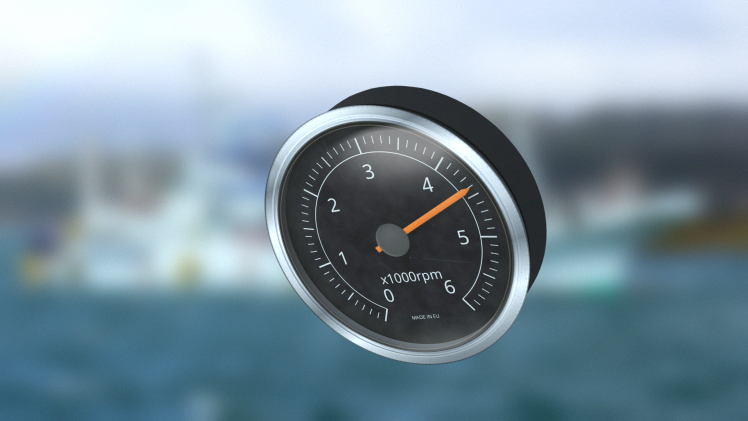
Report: 4400; rpm
